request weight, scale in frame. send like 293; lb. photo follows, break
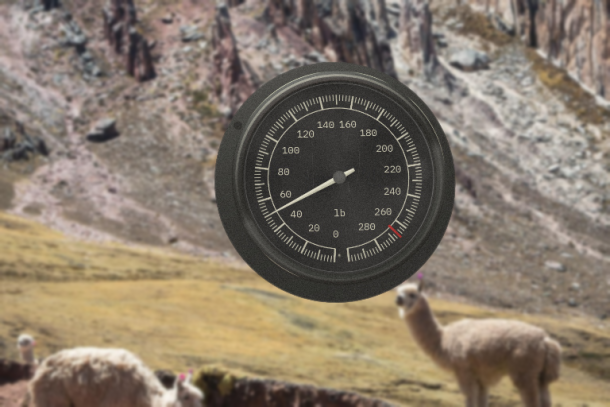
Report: 50; lb
